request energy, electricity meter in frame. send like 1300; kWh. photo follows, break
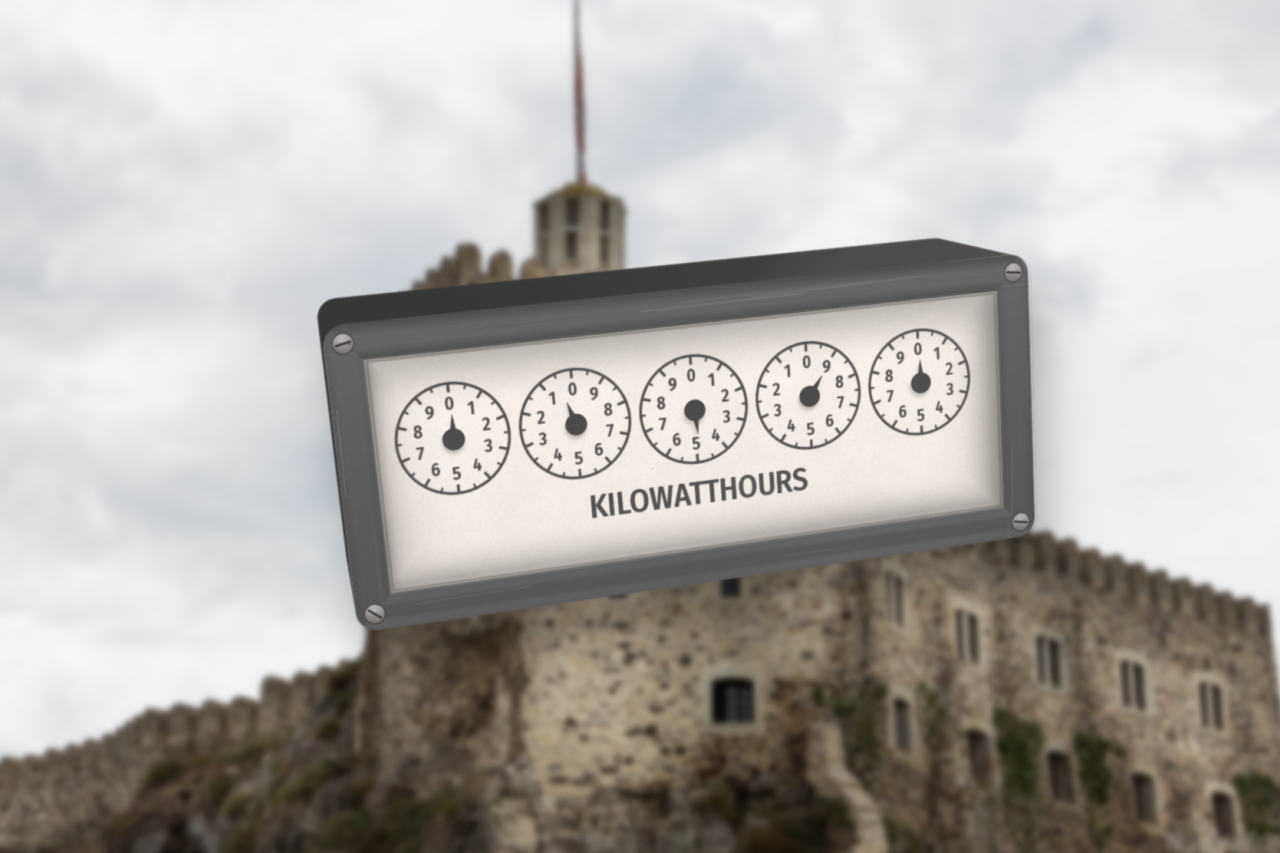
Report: 490; kWh
